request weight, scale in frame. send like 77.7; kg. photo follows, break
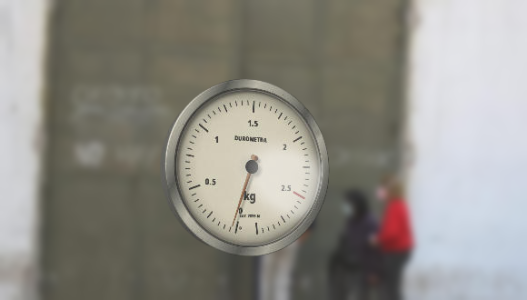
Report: 0.05; kg
